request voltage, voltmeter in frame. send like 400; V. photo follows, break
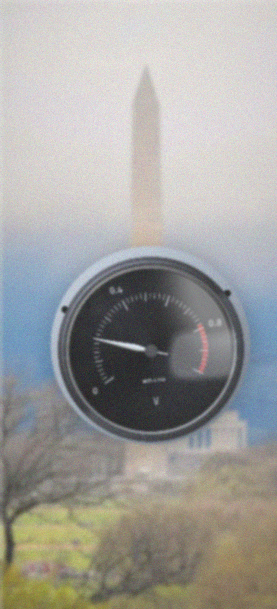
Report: 0.2; V
